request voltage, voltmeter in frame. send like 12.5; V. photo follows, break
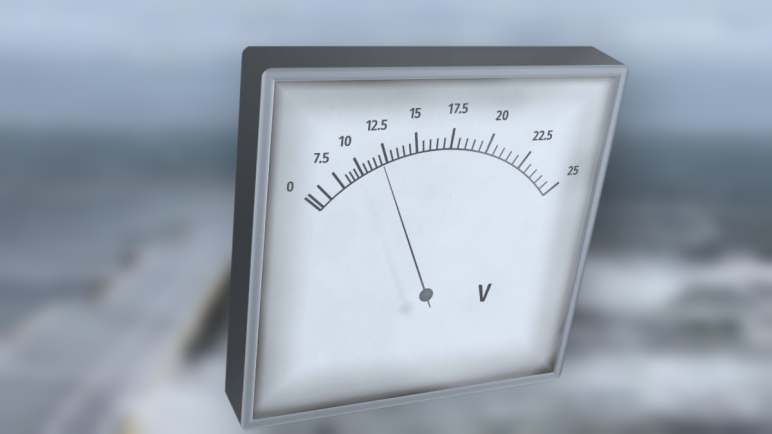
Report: 12; V
